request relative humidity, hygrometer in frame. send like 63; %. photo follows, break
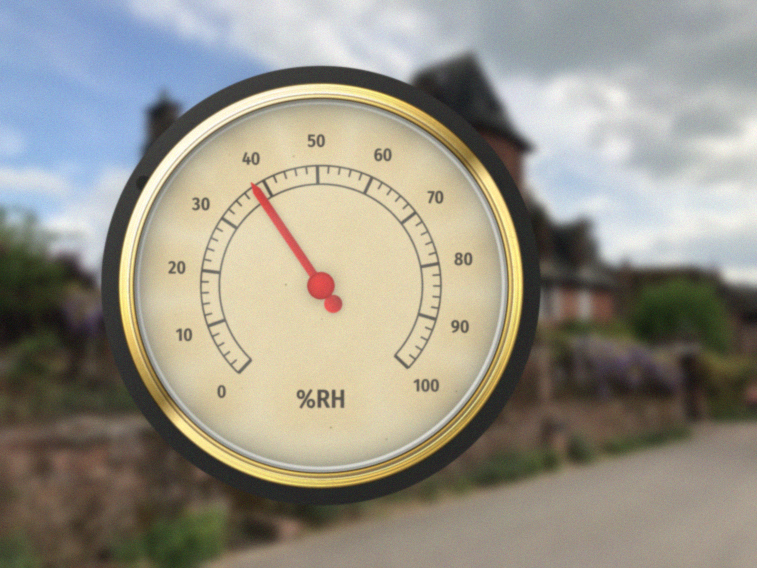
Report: 38; %
